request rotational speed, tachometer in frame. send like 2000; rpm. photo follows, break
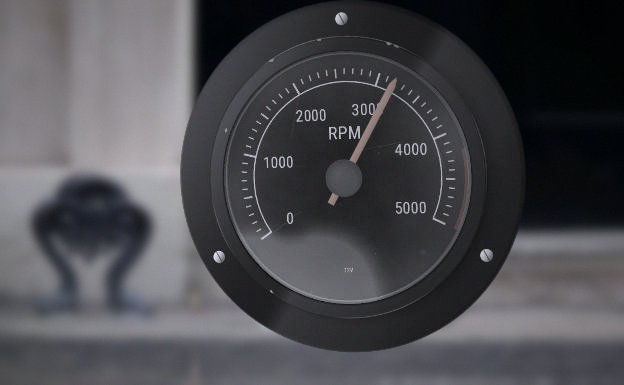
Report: 3200; rpm
